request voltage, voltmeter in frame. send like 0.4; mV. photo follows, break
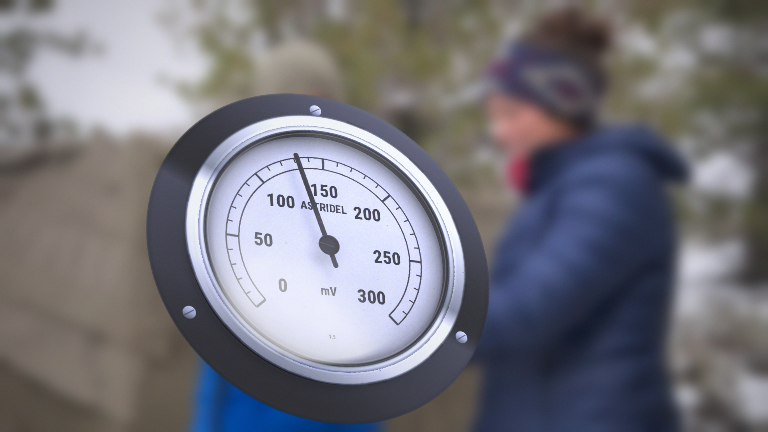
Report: 130; mV
